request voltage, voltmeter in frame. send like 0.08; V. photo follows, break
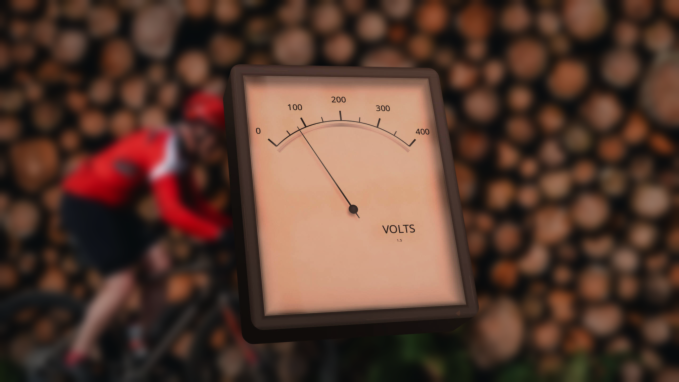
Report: 75; V
